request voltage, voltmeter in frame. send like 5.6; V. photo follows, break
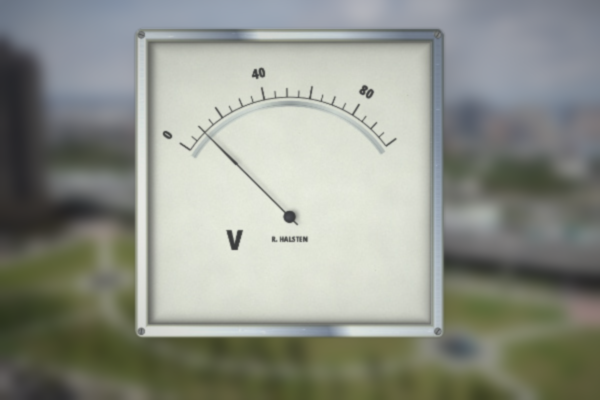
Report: 10; V
